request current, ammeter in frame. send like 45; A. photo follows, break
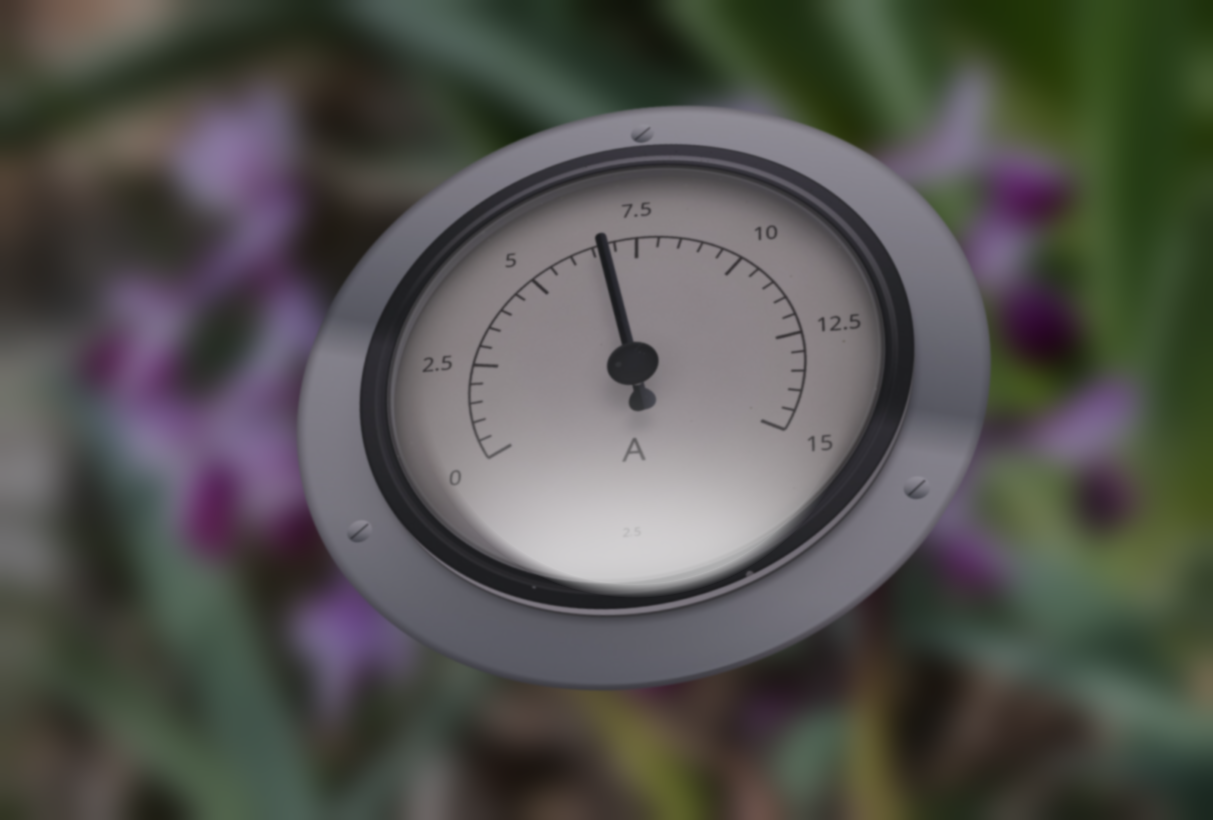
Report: 6.75; A
